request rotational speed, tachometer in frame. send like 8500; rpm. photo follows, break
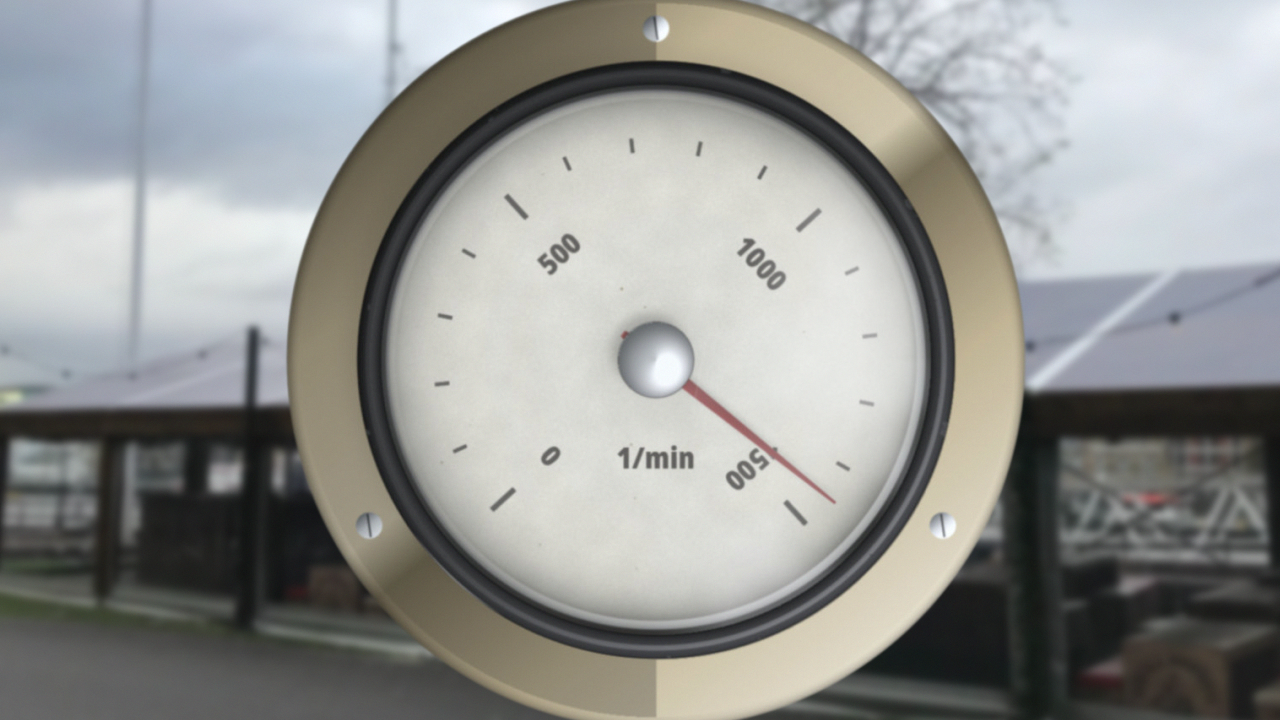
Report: 1450; rpm
